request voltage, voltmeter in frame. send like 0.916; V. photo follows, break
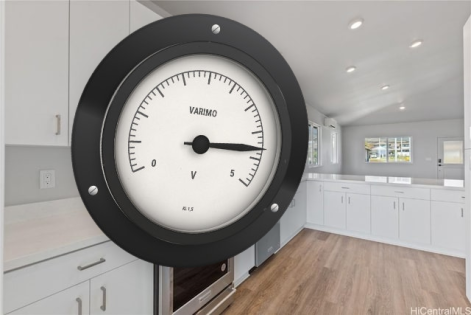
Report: 4.3; V
